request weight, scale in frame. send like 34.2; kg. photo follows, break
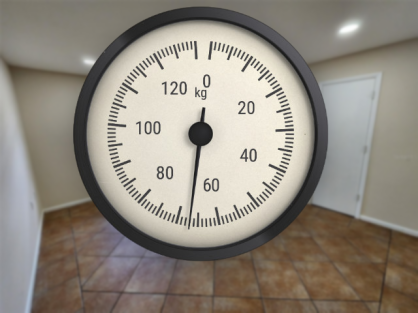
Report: 67; kg
